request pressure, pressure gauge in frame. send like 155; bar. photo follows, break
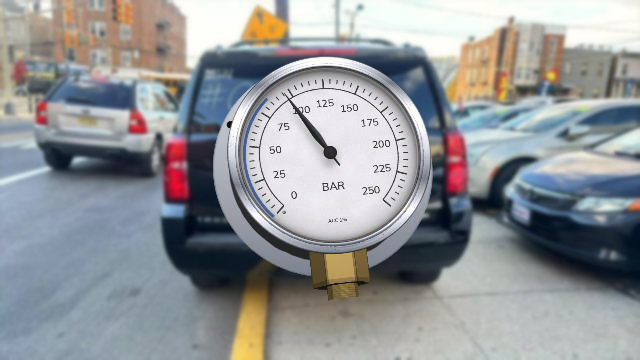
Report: 95; bar
